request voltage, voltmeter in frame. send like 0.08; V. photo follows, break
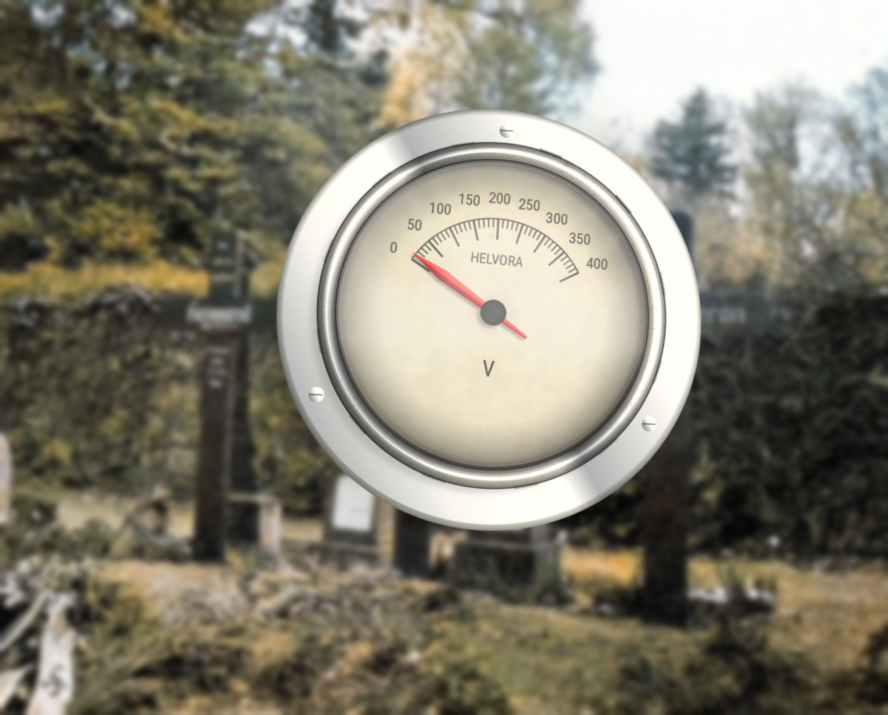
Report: 10; V
